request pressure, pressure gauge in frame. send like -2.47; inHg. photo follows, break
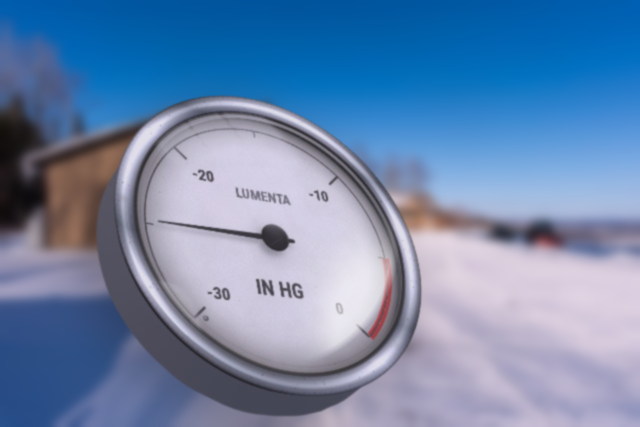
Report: -25; inHg
